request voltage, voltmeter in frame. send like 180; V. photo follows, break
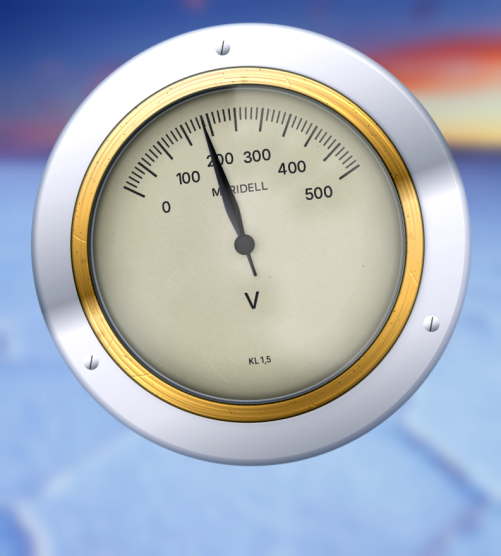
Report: 190; V
